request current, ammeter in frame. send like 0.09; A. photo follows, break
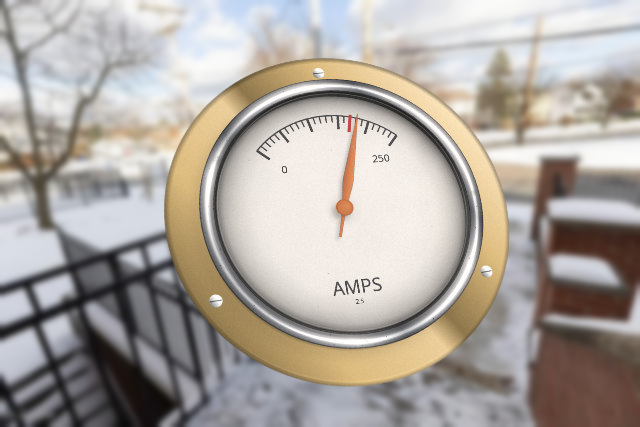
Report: 180; A
